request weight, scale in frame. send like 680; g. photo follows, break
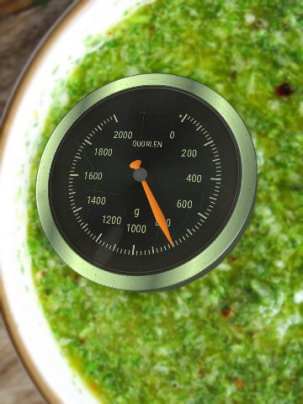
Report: 800; g
